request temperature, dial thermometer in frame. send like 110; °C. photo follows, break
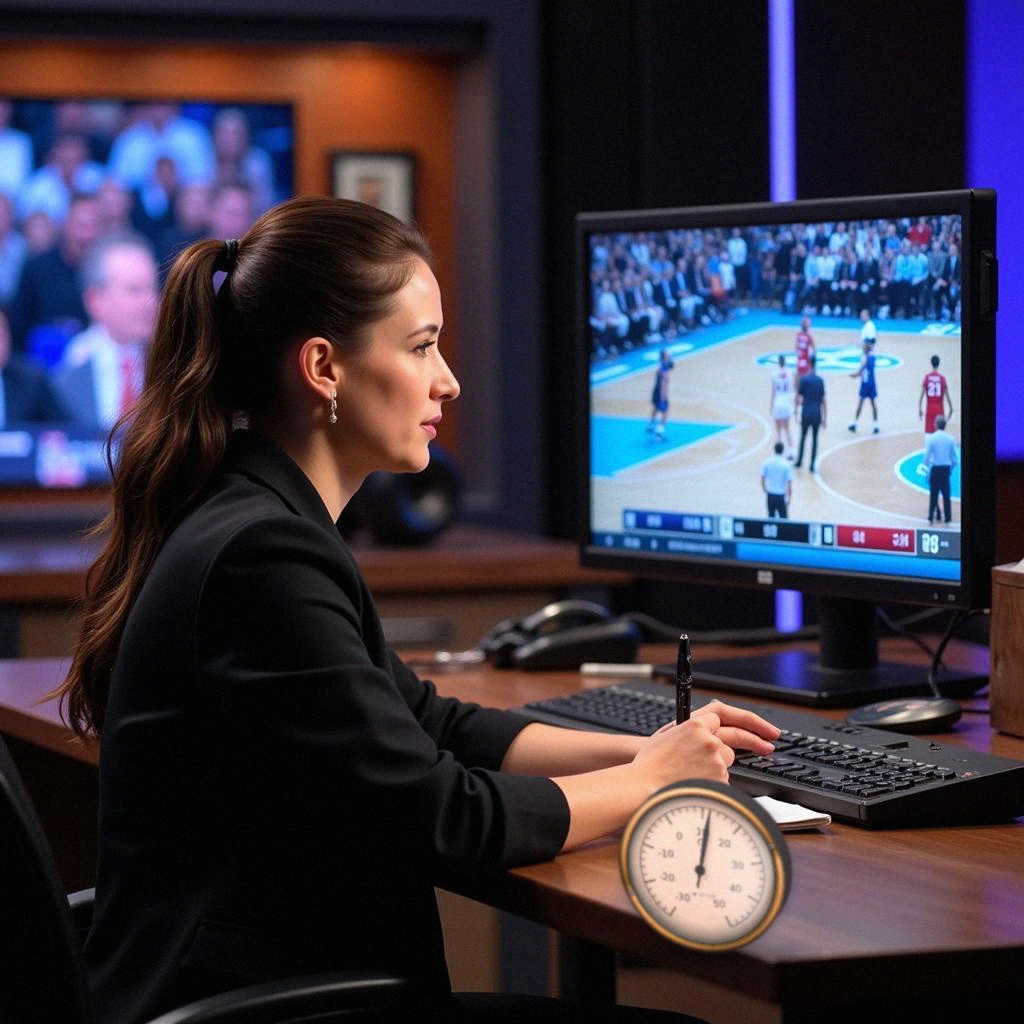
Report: 12; °C
